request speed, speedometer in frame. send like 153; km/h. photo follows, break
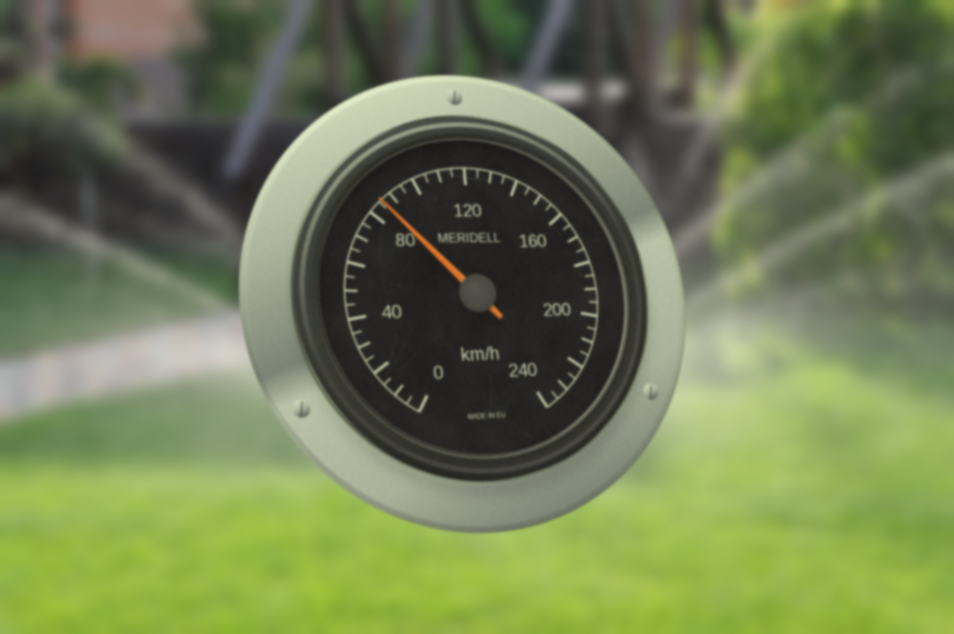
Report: 85; km/h
